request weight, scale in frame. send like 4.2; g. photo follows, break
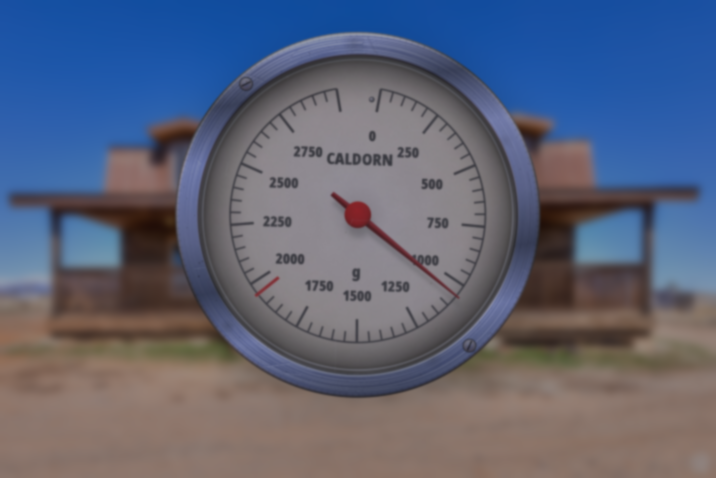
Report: 1050; g
